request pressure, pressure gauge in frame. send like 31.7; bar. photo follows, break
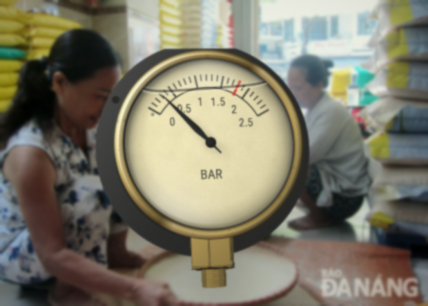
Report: 0.3; bar
